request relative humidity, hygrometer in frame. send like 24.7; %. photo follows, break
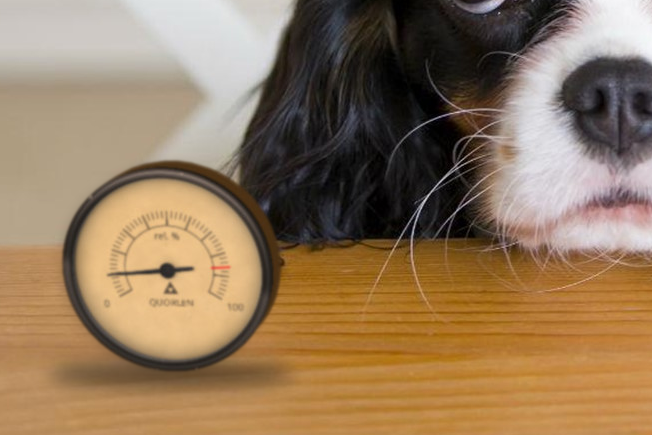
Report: 10; %
